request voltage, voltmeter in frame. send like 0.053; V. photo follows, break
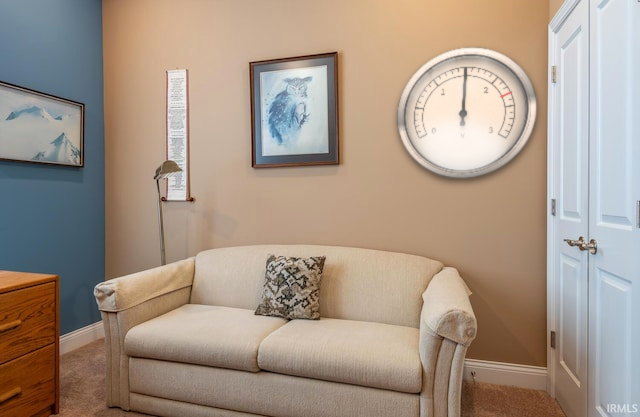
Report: 1.5; V
